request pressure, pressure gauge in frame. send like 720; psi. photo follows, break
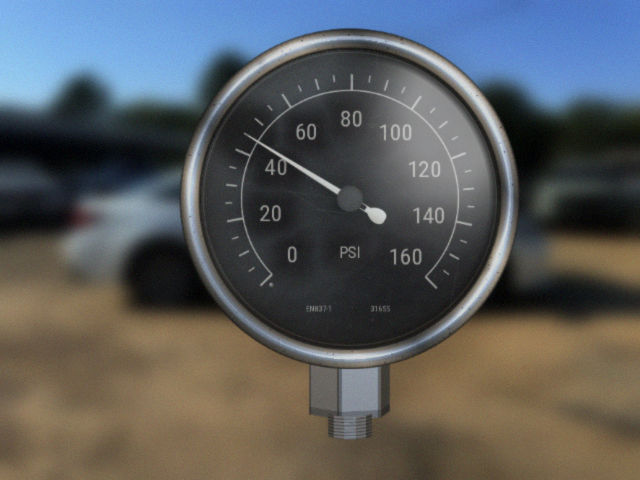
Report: 45; psi
